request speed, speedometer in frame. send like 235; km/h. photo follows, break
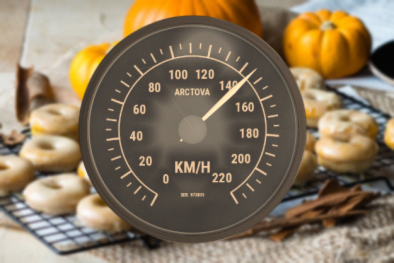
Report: 145; km/h
